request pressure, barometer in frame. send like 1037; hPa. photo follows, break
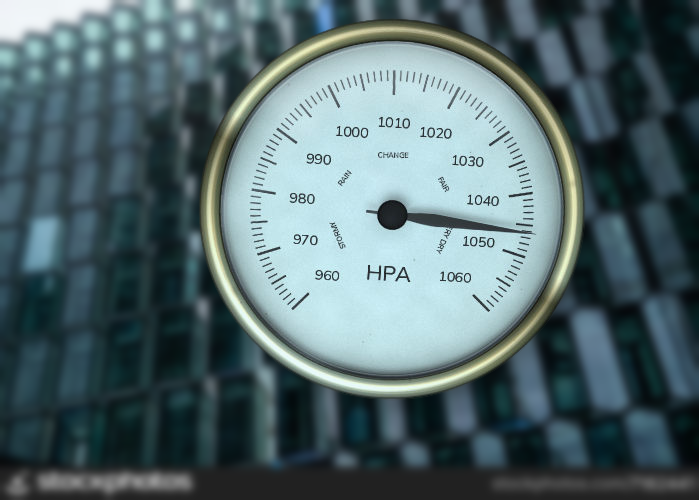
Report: 1046; hPa
